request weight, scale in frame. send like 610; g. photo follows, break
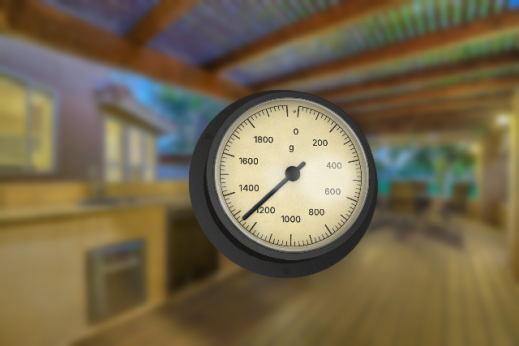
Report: 1260; g
